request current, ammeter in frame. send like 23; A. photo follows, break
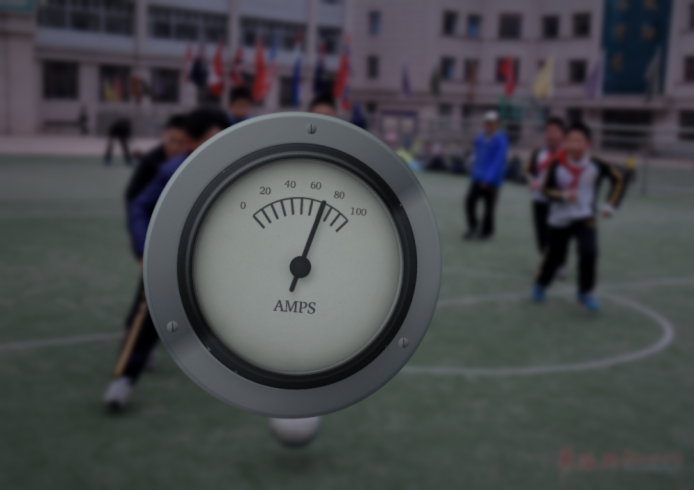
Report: 70; A
